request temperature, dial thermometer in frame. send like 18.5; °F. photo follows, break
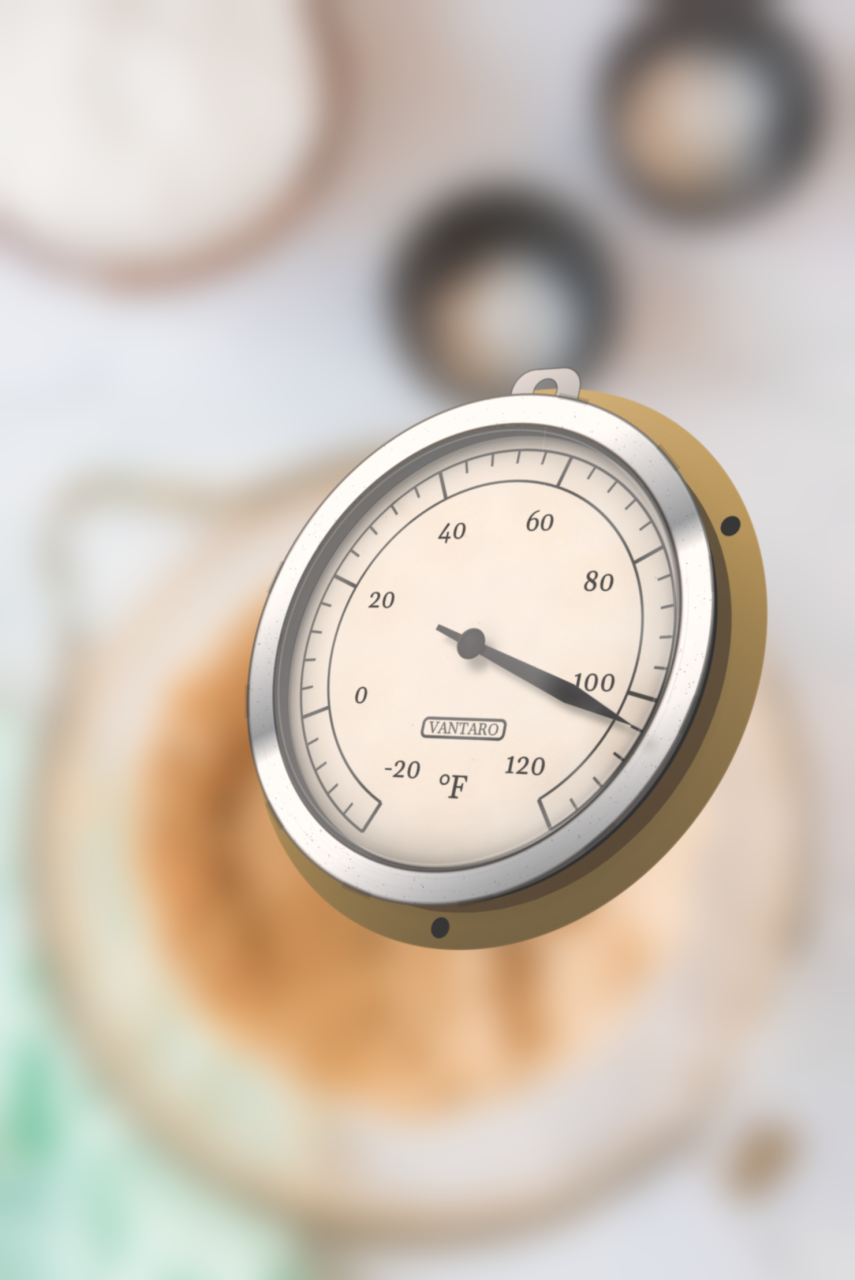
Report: 104; °F
